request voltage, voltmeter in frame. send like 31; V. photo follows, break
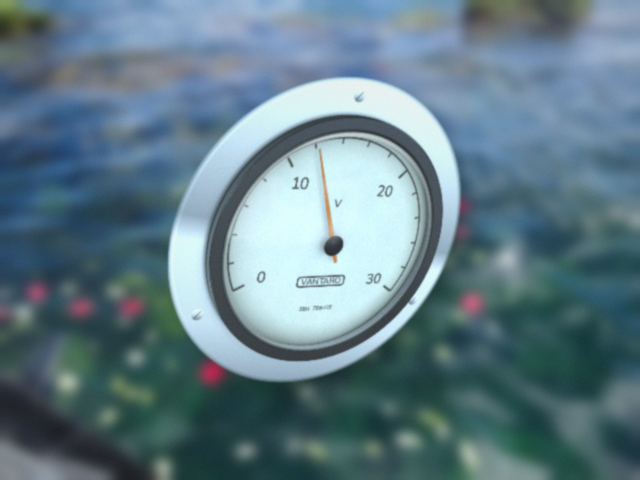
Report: 12; V
